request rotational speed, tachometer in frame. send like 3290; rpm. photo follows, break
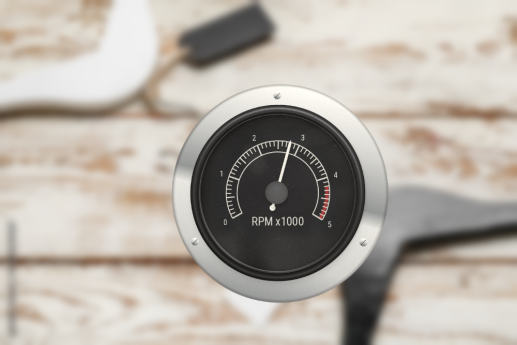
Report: 2800; rpm
